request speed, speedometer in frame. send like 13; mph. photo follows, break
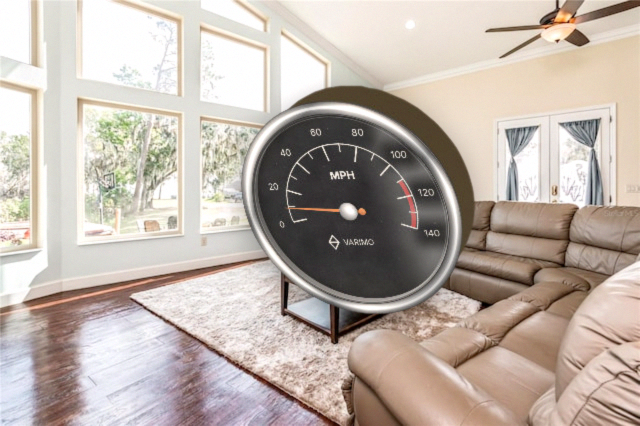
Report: 10; mph
